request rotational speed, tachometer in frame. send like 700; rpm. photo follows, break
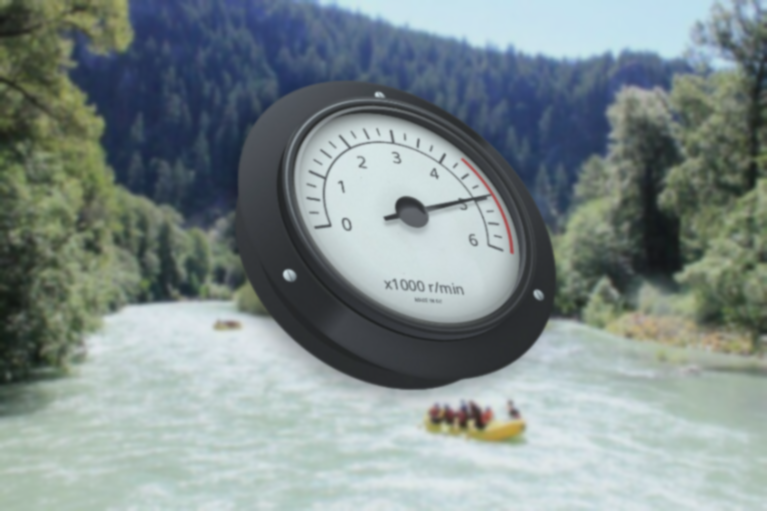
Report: 5000; rpm
